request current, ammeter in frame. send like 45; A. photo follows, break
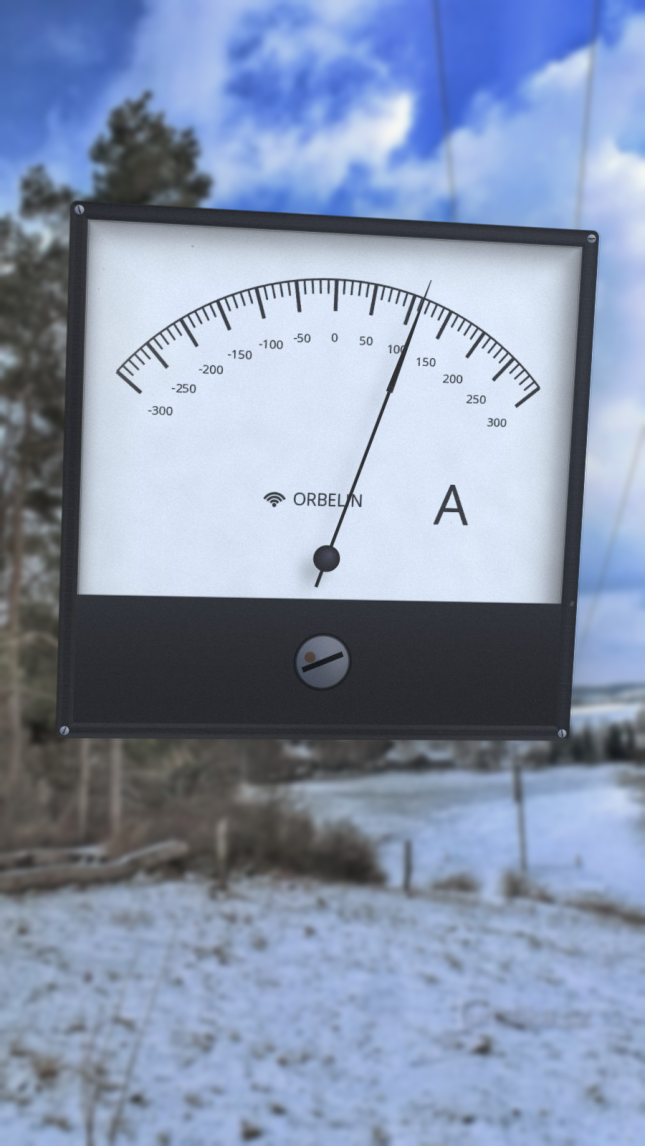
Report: 110; A
